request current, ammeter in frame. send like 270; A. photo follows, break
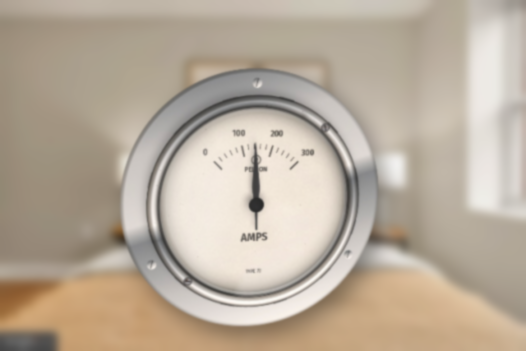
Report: 140; A
